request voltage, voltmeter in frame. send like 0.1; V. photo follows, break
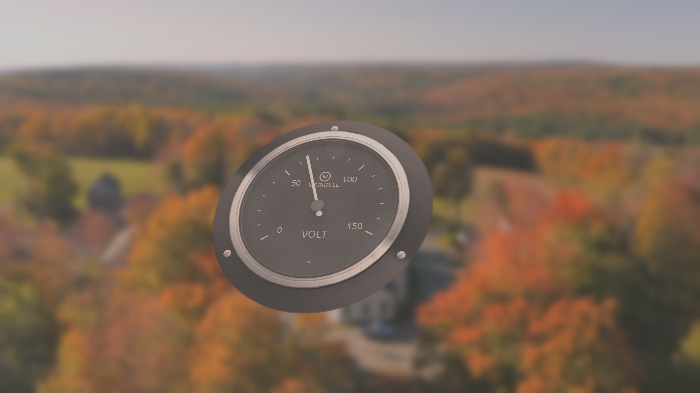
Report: 65; V
